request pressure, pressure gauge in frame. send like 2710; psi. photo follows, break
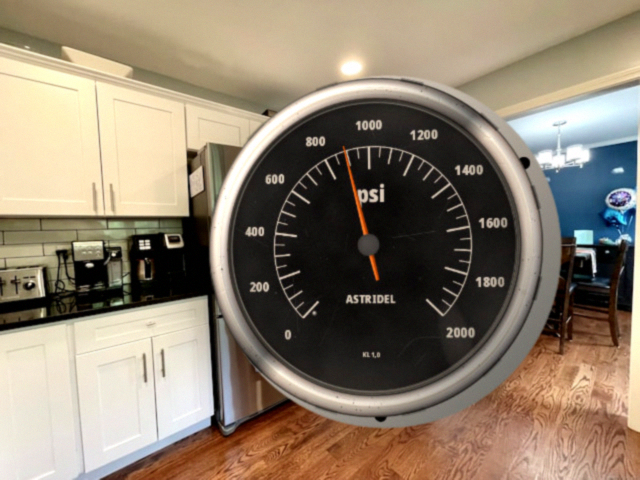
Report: 900; psi
